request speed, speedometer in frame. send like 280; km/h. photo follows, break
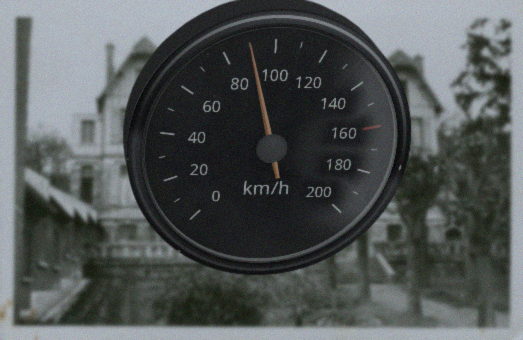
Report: 90; km/h
